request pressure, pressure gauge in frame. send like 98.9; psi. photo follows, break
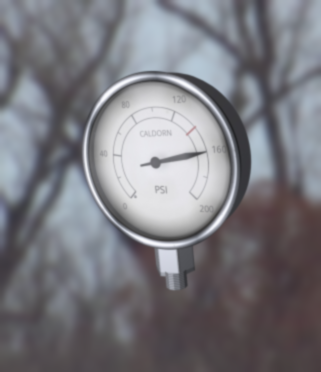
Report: 160; psi
